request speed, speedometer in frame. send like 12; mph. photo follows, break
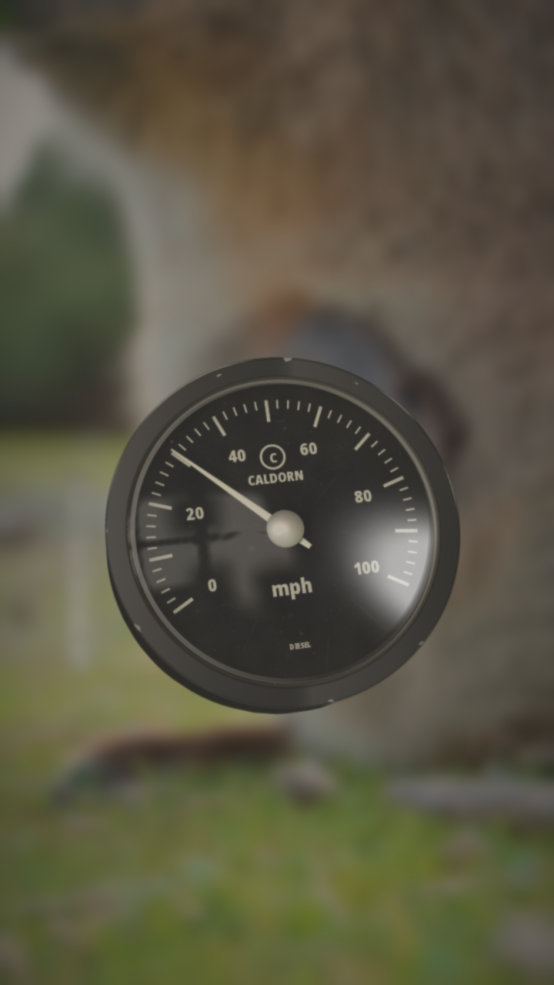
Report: 30; mph
